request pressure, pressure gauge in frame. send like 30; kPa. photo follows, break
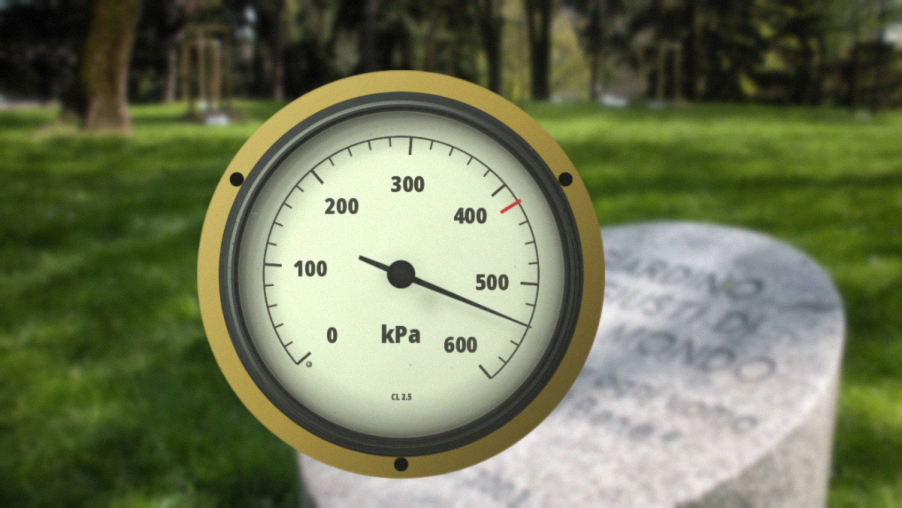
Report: 540; kPa
